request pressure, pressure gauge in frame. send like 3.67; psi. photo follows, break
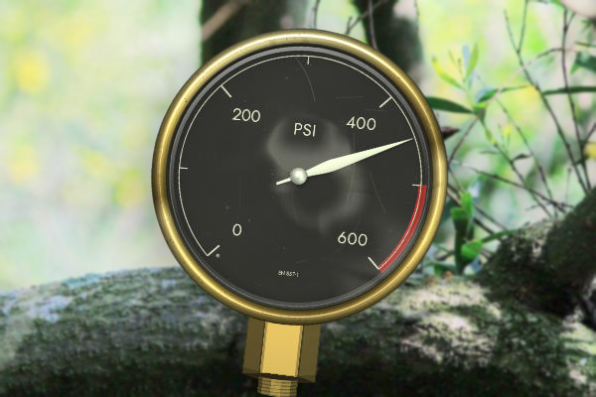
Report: 450; psi
